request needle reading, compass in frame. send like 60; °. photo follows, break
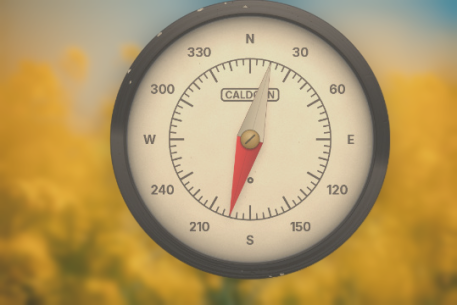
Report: 195; °
